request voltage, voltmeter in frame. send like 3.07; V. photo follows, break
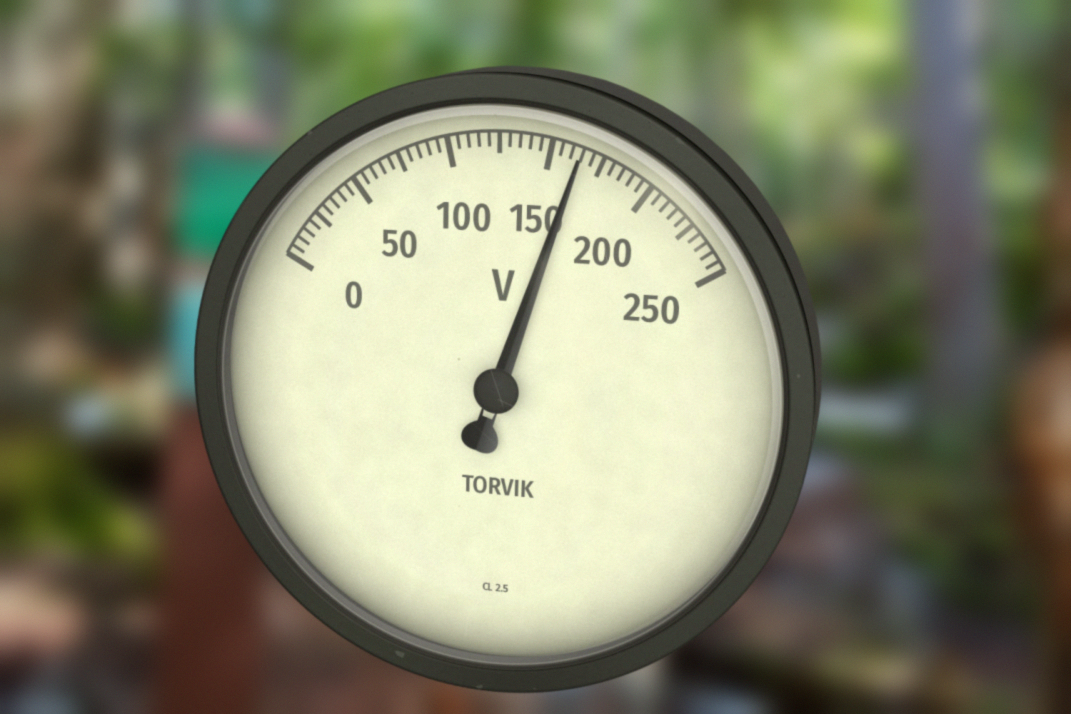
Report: 165; V
